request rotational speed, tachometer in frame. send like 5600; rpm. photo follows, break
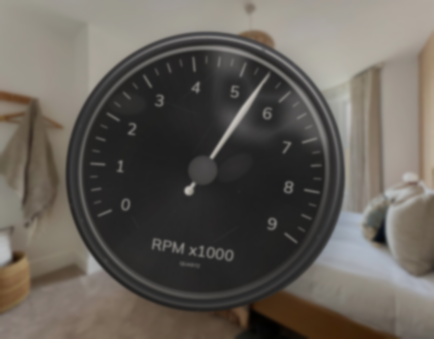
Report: 5500; rpm
